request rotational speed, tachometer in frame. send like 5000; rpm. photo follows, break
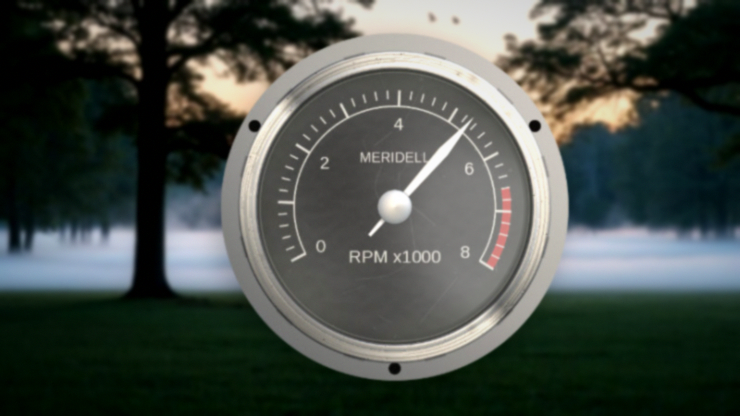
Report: 5300; rpm
